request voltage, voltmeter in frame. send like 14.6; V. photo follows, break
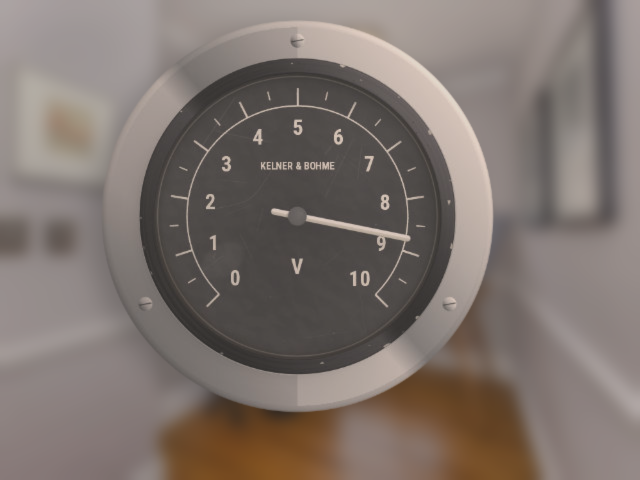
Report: 8.75; V
